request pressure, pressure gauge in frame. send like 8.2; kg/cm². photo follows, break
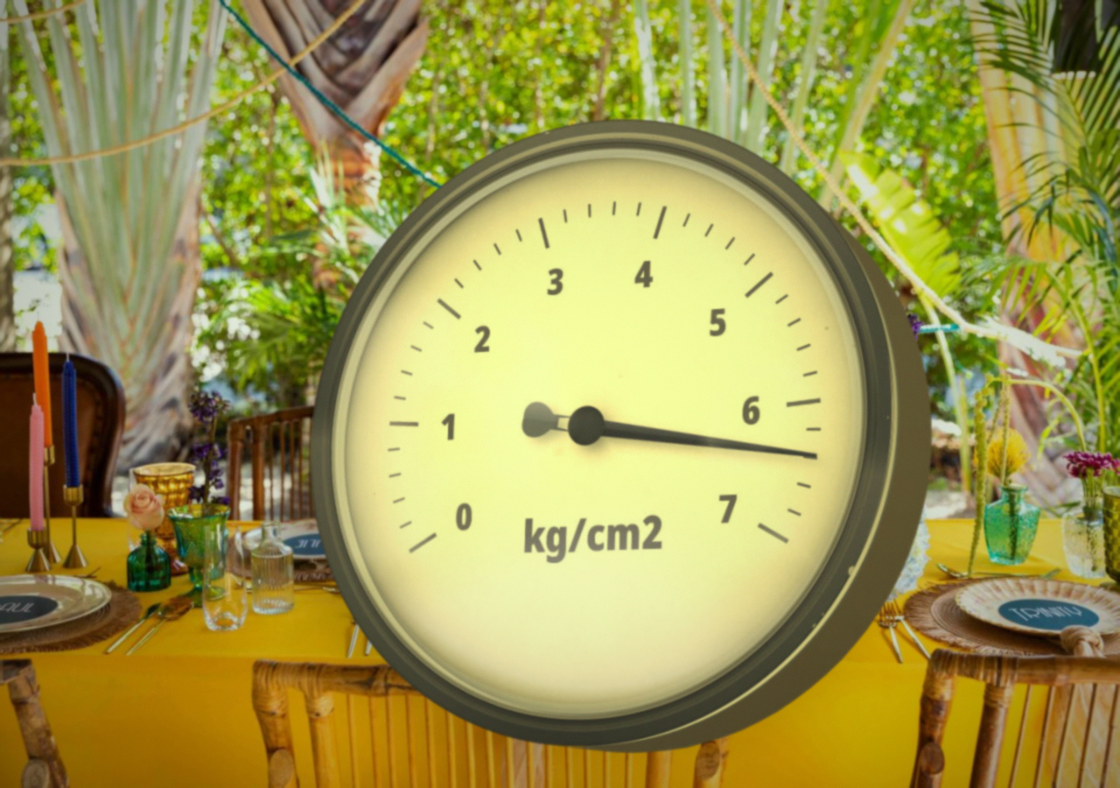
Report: 6.4; kg/cm²
